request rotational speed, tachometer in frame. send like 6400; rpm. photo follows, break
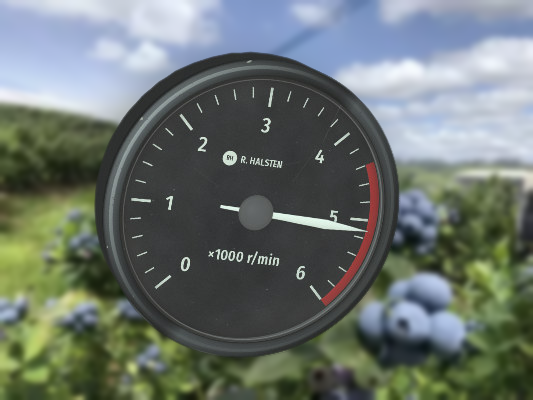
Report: 5100; rpm
